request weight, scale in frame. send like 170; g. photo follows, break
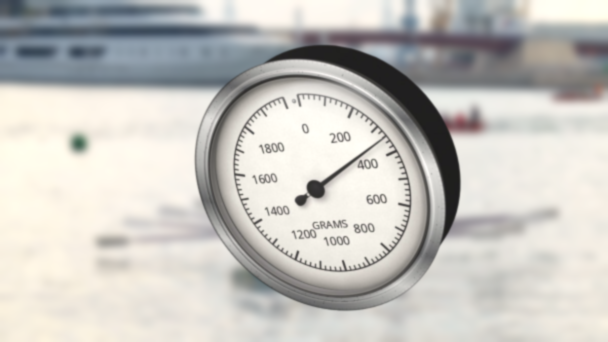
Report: 340; g
